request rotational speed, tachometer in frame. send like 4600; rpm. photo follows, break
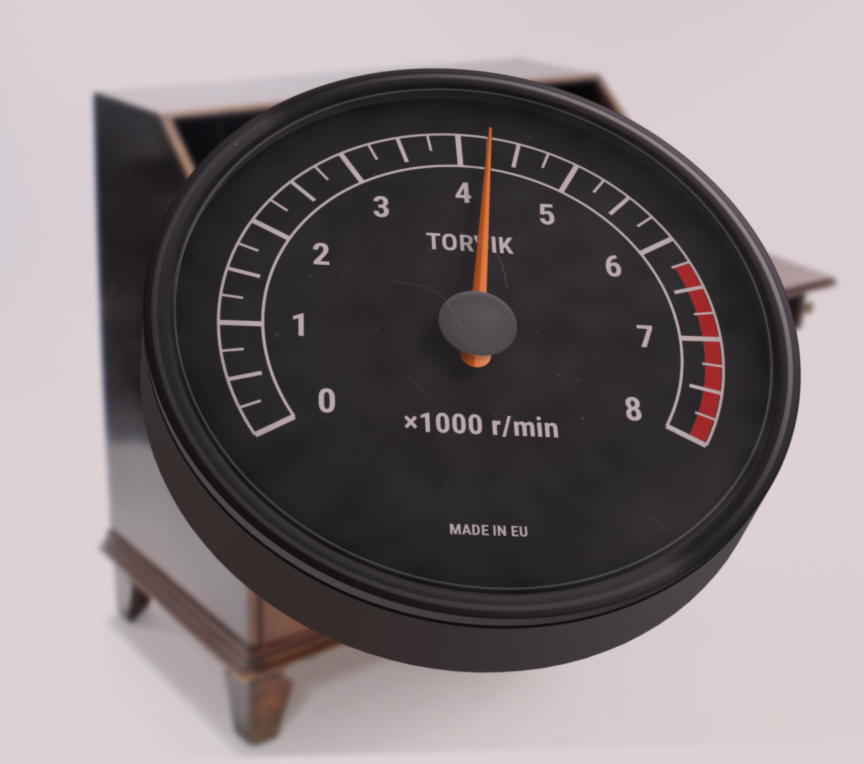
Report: 4250; rpm
